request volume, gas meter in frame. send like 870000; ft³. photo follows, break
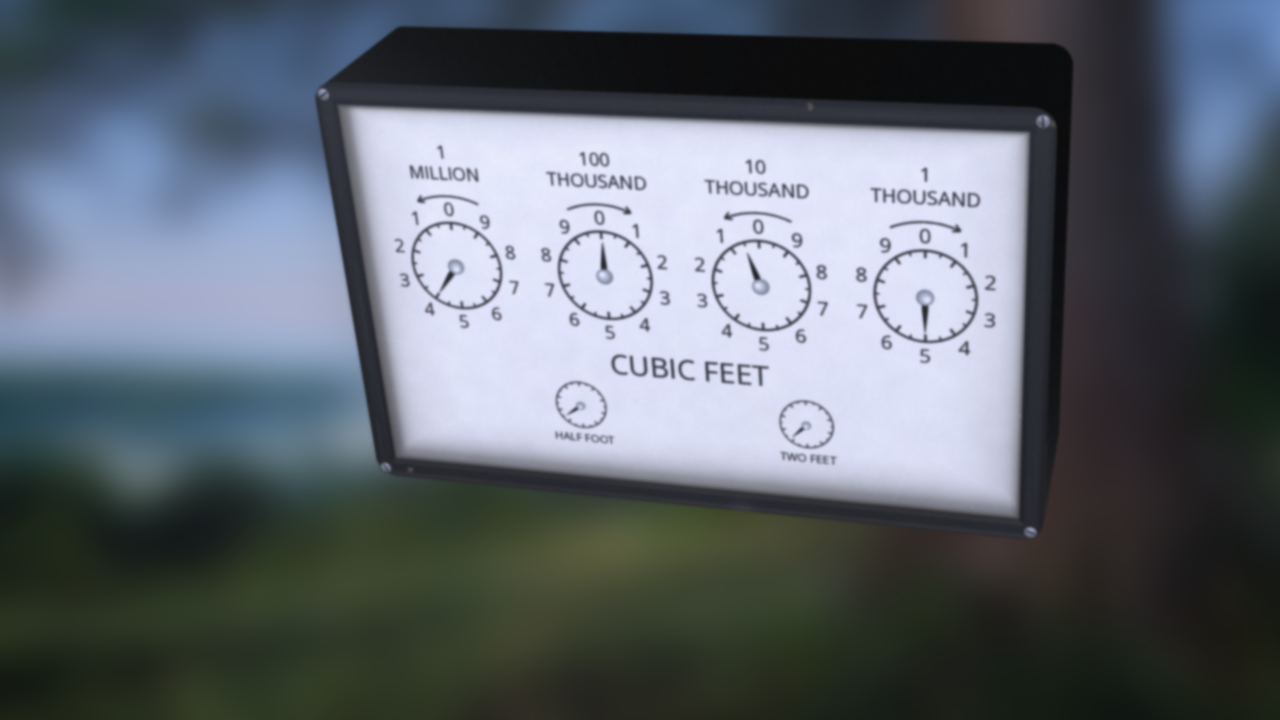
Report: 400500; ft³
